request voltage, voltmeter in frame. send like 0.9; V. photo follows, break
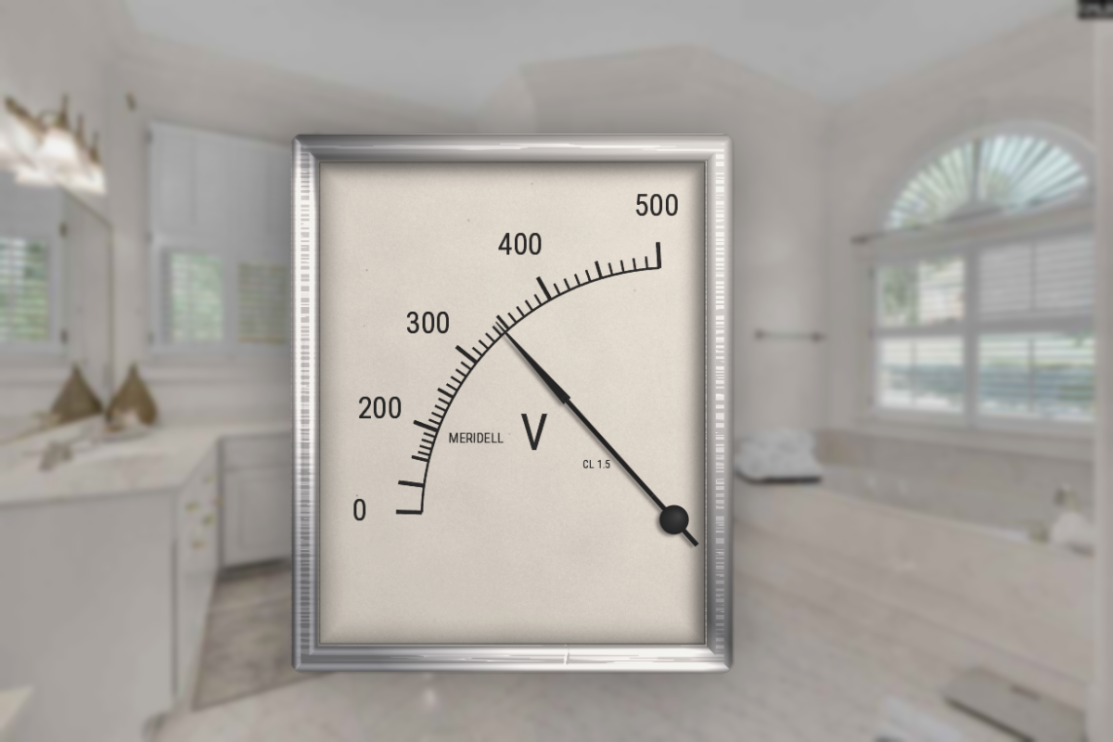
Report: 345; V
